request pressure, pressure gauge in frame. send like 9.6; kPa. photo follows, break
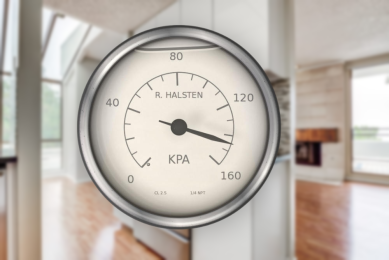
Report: 145; kPa
